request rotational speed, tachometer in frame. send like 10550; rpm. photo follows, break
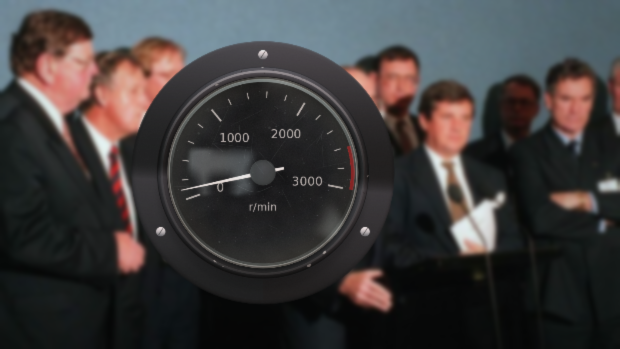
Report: 100; rpm
